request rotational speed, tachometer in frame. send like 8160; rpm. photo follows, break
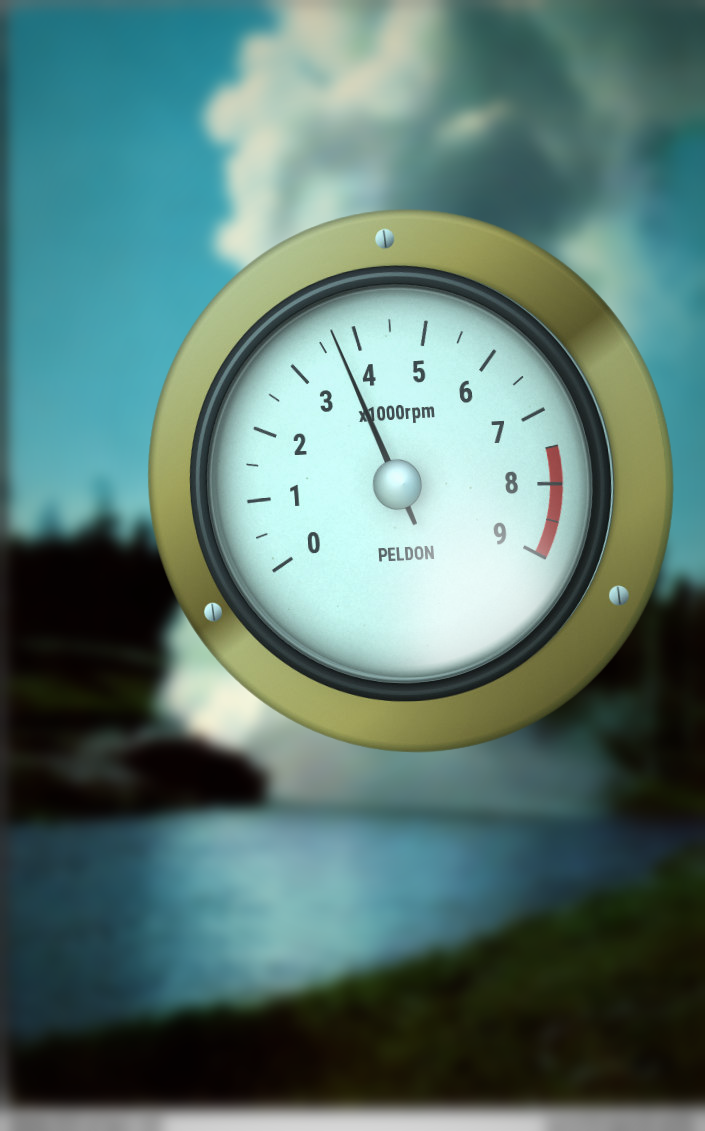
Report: 3750; rpm
